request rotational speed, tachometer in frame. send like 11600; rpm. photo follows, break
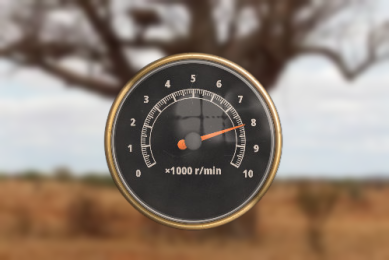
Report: 8000; rpm
